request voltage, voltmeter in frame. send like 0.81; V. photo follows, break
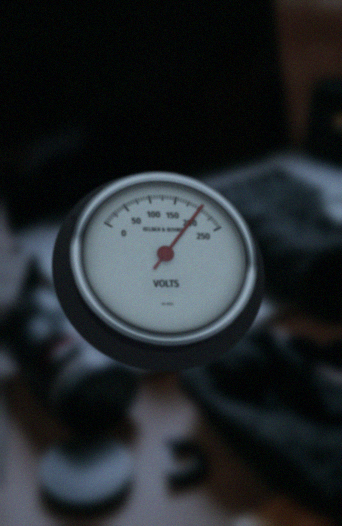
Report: 200; V
